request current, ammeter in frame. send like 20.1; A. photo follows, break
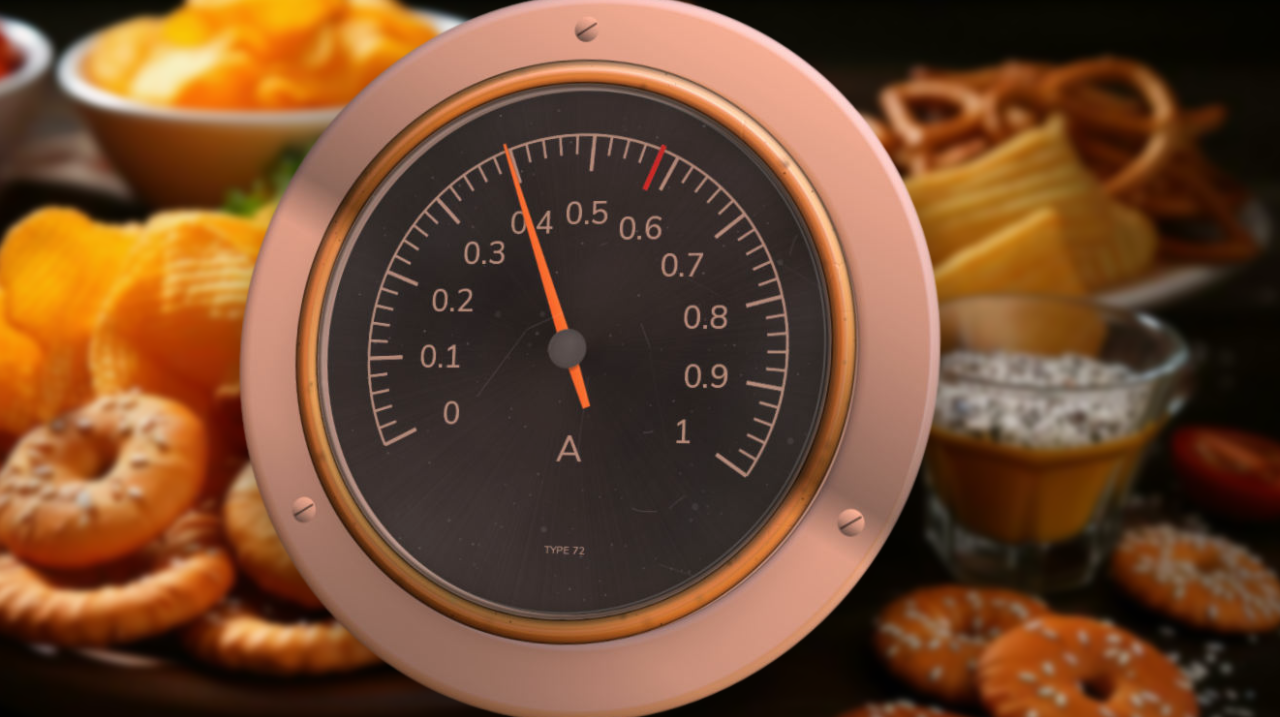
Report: 0.4; A
